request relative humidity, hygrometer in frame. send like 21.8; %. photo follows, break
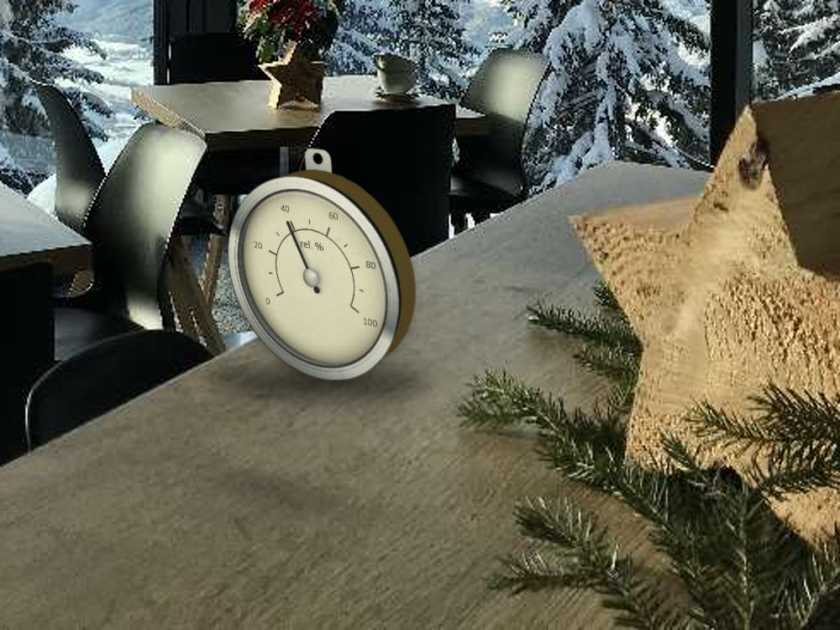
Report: 40; %
